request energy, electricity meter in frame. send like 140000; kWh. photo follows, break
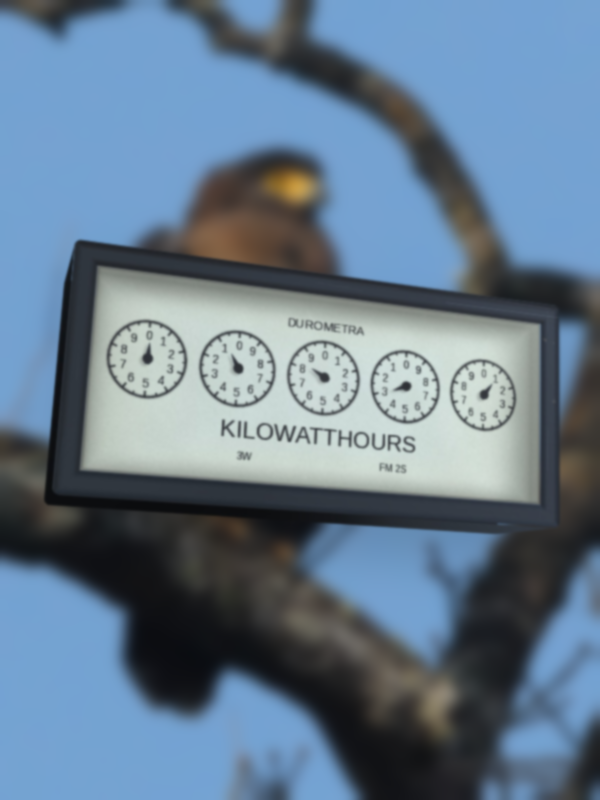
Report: 831; kWh
